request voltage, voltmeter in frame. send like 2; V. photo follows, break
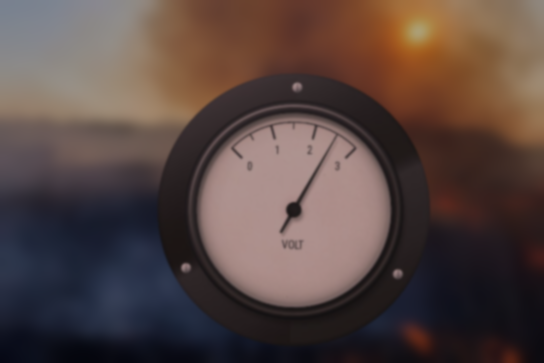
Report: 2.5; V
